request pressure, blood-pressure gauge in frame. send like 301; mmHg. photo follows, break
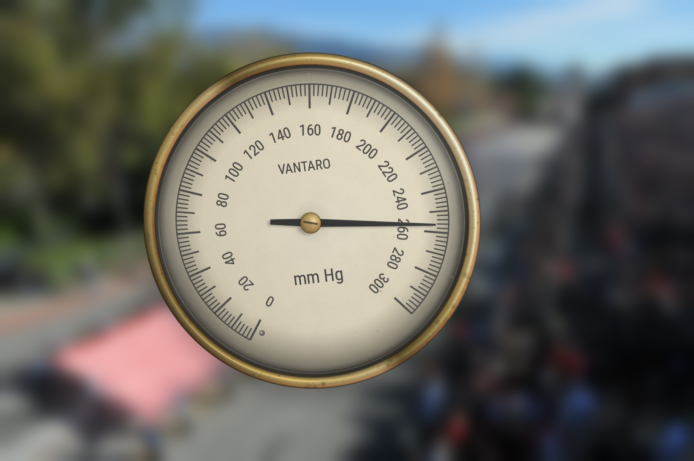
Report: 256; mmHg
